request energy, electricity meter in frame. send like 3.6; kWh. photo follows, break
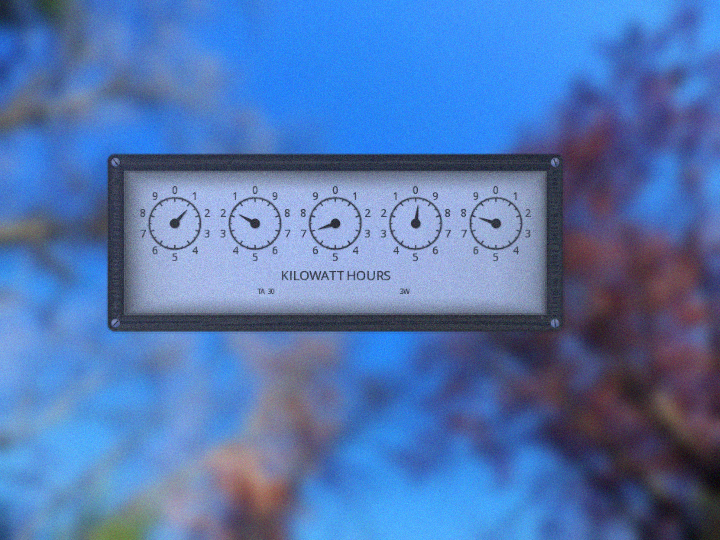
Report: 11698; kWh
